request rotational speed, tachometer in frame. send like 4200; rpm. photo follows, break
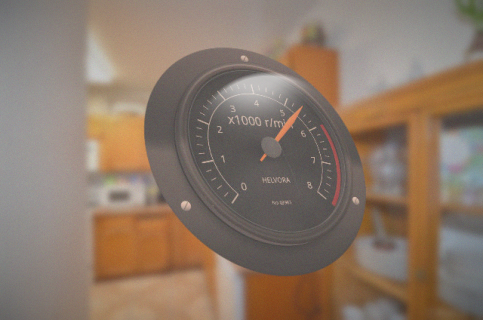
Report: 5400; rpm
